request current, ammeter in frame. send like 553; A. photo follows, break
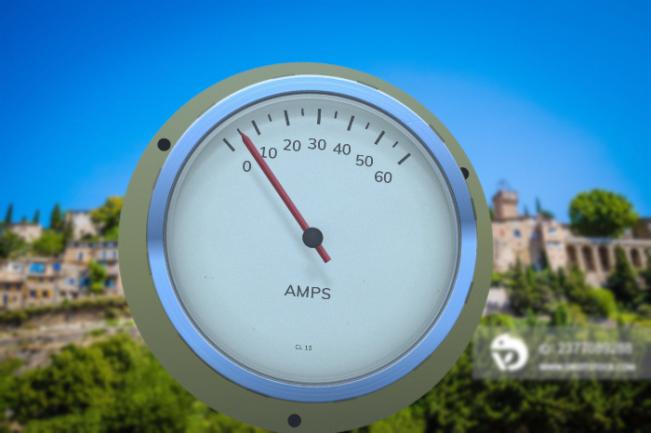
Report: 5; A
